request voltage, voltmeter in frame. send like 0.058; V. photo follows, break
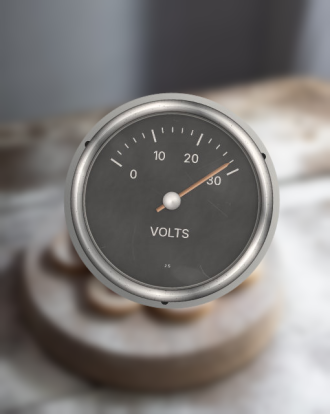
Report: 28; V
